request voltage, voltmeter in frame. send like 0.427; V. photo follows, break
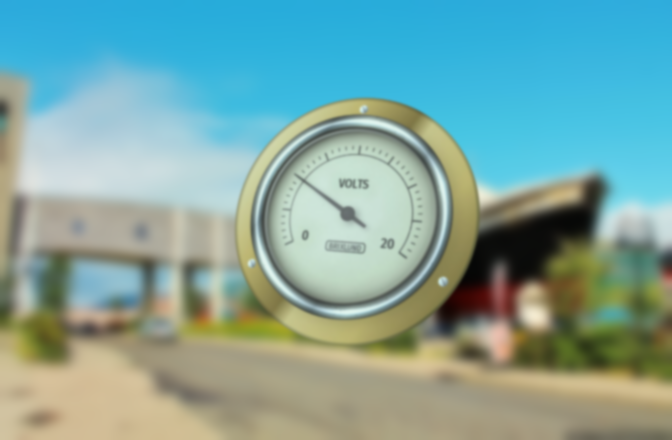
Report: 5; V
